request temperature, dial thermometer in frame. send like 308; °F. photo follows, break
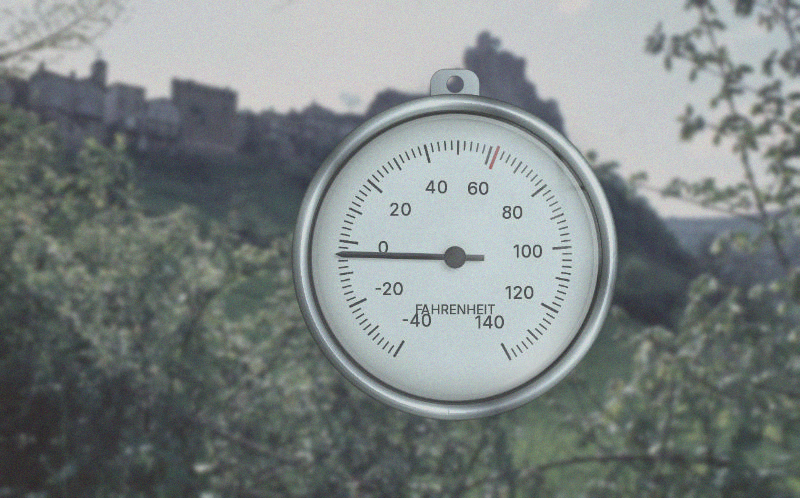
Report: -4; °F
